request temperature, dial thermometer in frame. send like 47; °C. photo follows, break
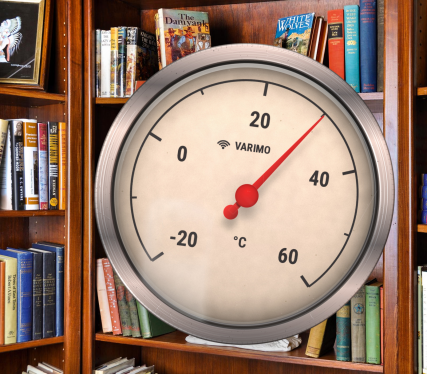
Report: 30; °C
